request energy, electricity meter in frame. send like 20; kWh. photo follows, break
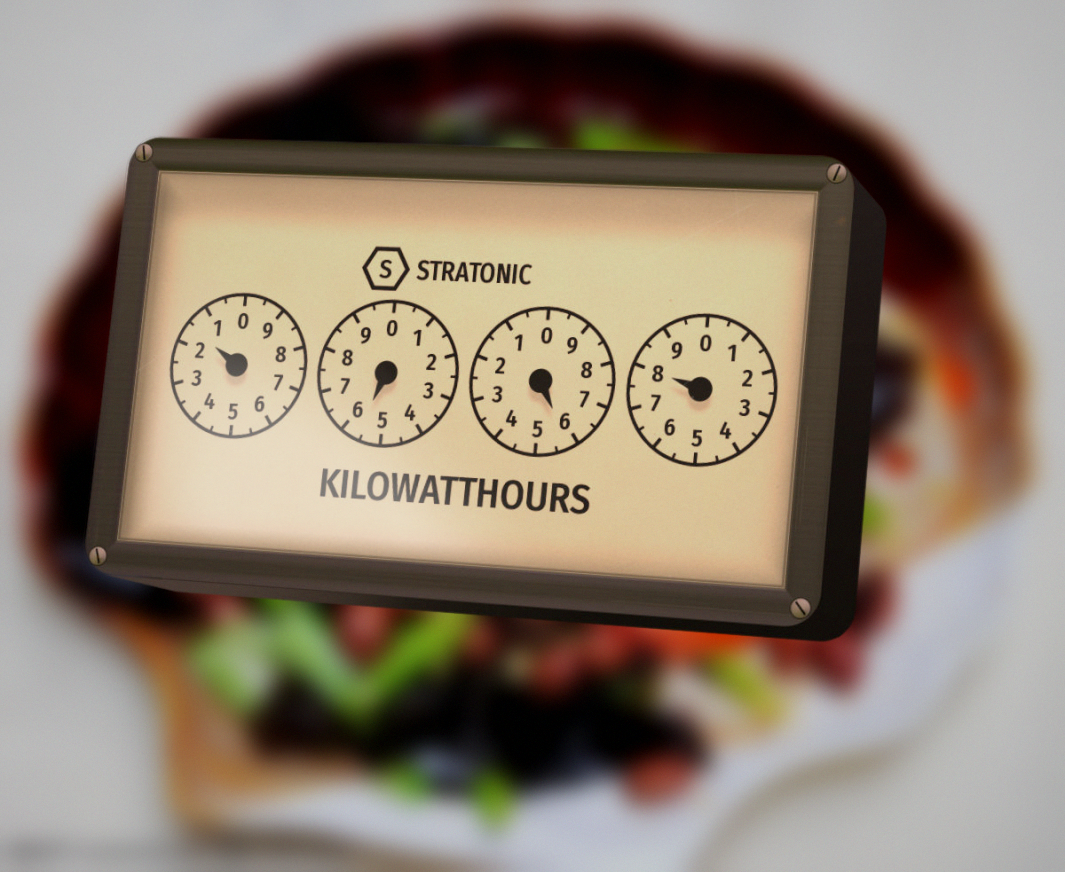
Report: 1558; kWh
